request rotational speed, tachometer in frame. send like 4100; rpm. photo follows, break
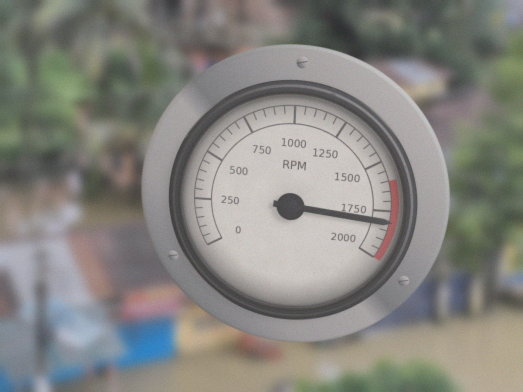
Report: 1800; rpm
